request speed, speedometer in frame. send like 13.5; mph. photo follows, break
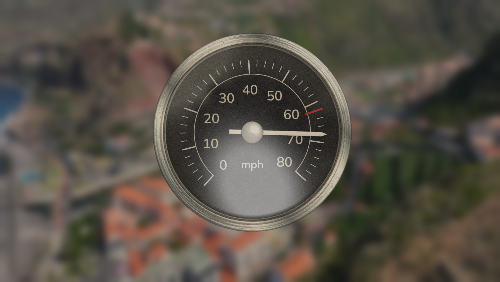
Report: 68; mph
